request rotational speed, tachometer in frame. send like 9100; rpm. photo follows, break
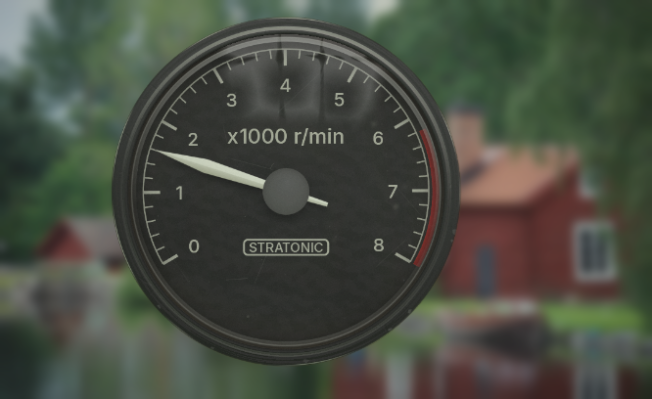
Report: 1600; rpm
